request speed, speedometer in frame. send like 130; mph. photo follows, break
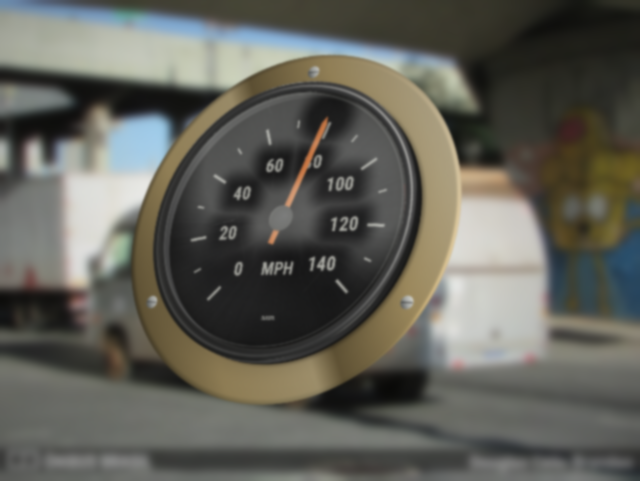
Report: 80; mph
